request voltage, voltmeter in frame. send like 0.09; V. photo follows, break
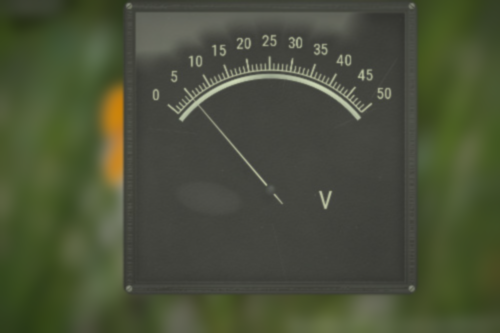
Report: 5; V
